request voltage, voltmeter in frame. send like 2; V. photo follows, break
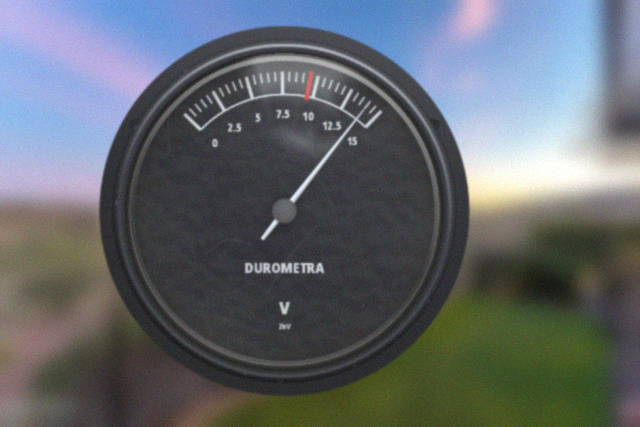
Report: 14; V
